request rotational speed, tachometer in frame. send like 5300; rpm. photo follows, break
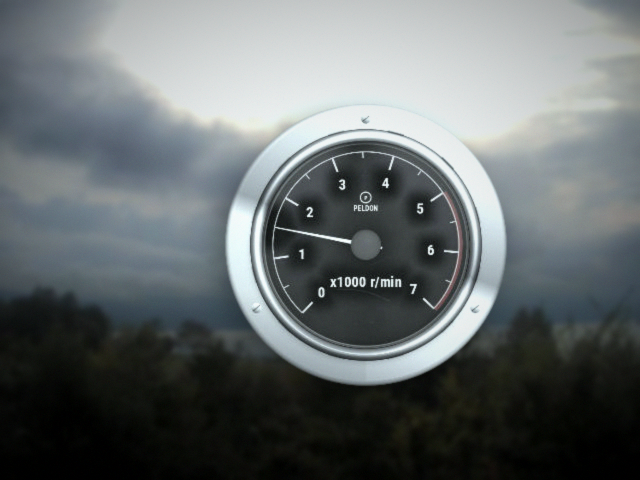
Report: 1500; rpm
